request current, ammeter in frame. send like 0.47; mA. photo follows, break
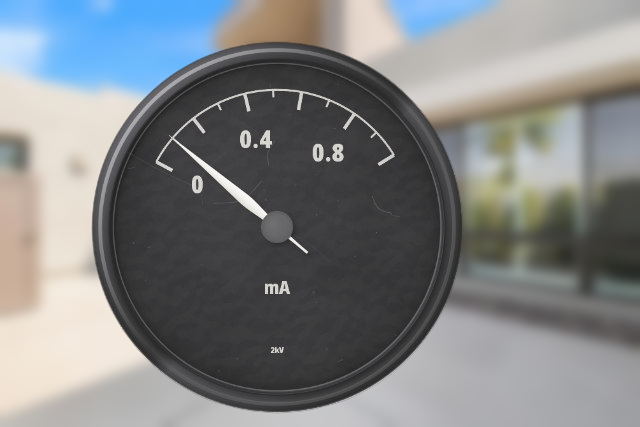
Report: 0.1; mA
